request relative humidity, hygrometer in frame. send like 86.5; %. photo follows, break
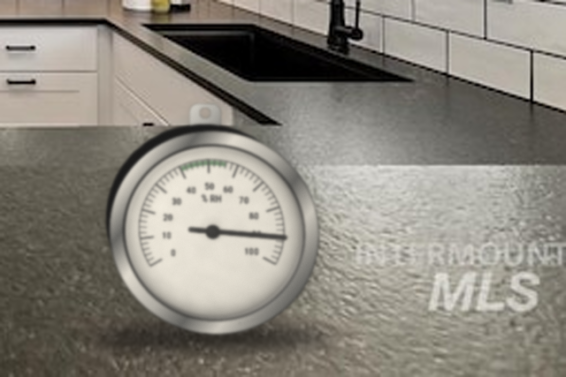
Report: 90; %
